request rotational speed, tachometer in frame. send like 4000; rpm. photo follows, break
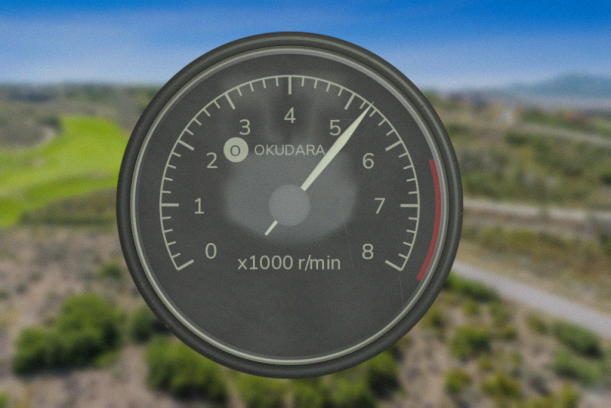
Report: 5300; rpm
